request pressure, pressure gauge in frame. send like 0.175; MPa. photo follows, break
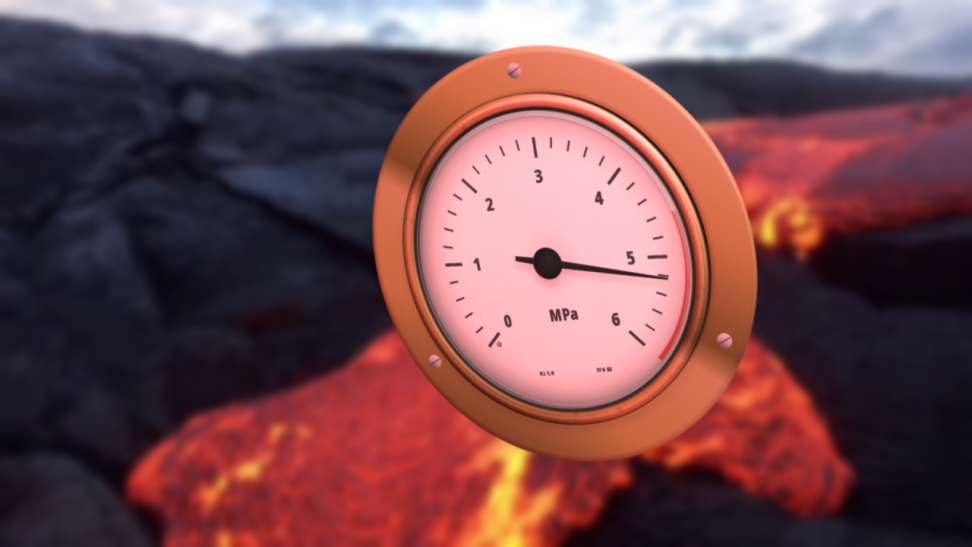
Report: 5.2; MPa
